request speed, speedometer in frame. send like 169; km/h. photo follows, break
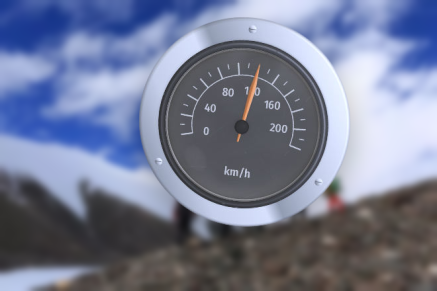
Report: 120; km/h
